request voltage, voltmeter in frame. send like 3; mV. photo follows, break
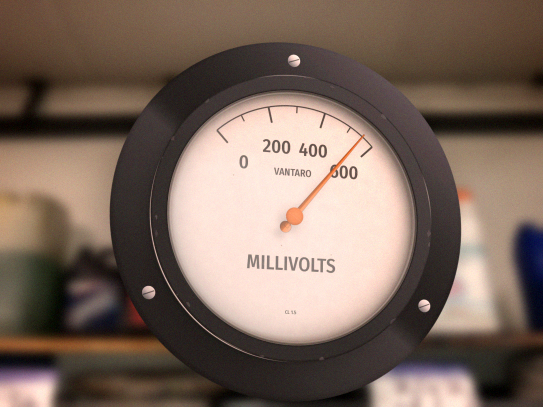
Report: 550; mV
